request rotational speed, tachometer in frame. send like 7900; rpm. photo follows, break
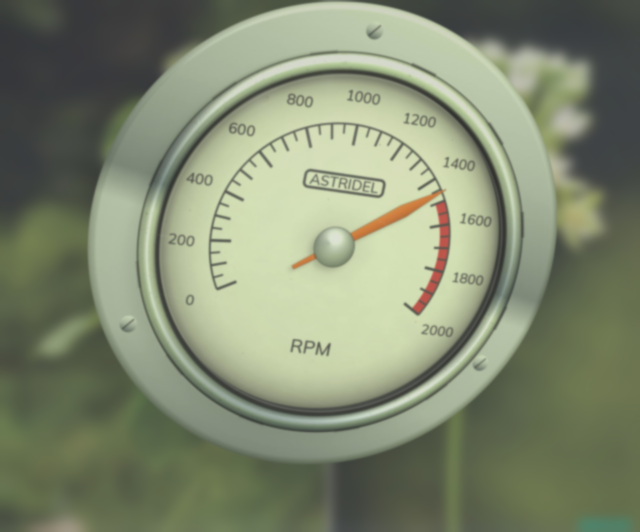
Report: 1450; rpm
